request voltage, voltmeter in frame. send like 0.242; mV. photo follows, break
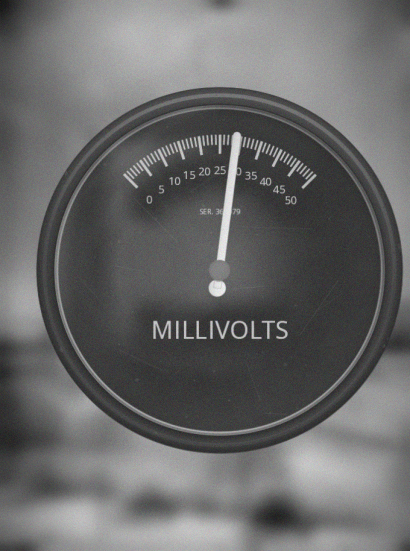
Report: 29; mV
